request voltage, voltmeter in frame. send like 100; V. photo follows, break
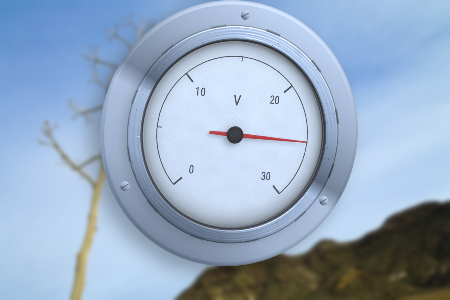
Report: 25; V
